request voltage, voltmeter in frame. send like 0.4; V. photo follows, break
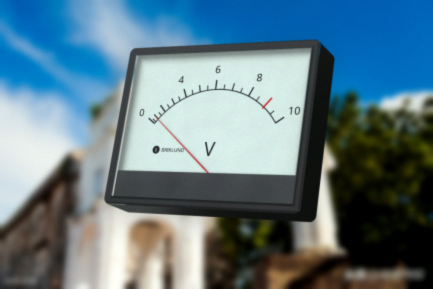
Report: 1; V
